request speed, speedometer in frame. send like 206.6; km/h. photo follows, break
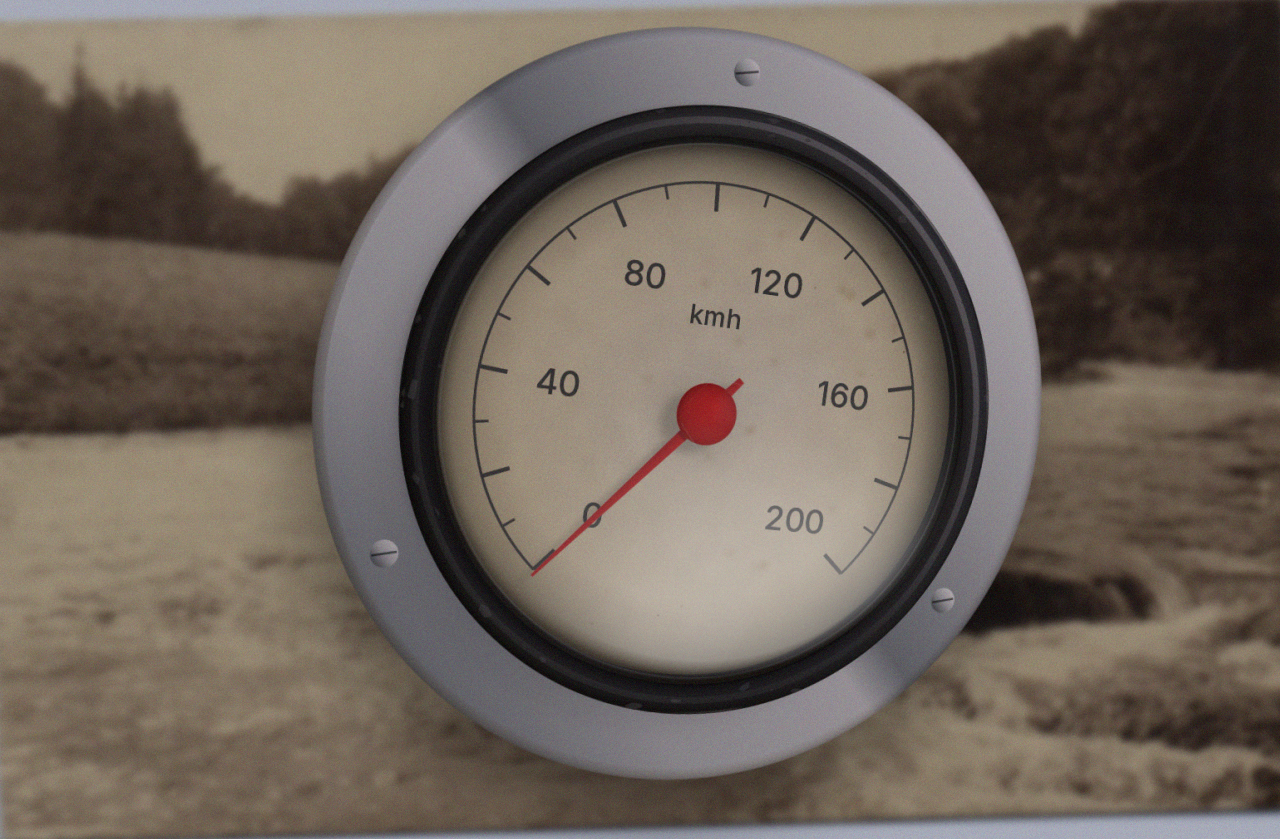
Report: 0; km/h
